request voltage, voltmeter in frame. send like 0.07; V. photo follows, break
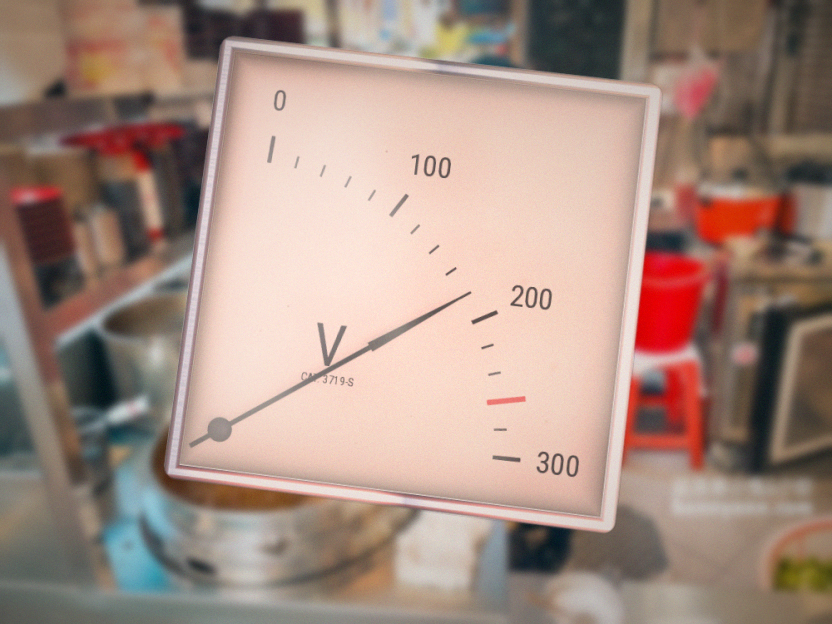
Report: 180; V
